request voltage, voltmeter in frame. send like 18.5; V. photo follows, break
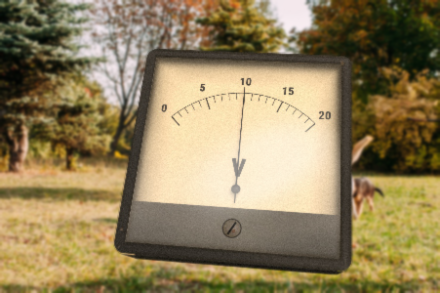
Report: 10; V
